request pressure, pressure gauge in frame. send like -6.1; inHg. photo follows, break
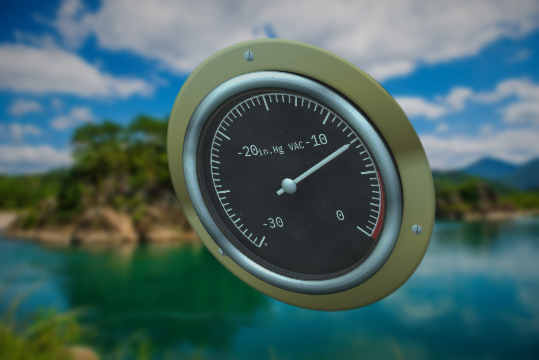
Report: -7.5; inHg
